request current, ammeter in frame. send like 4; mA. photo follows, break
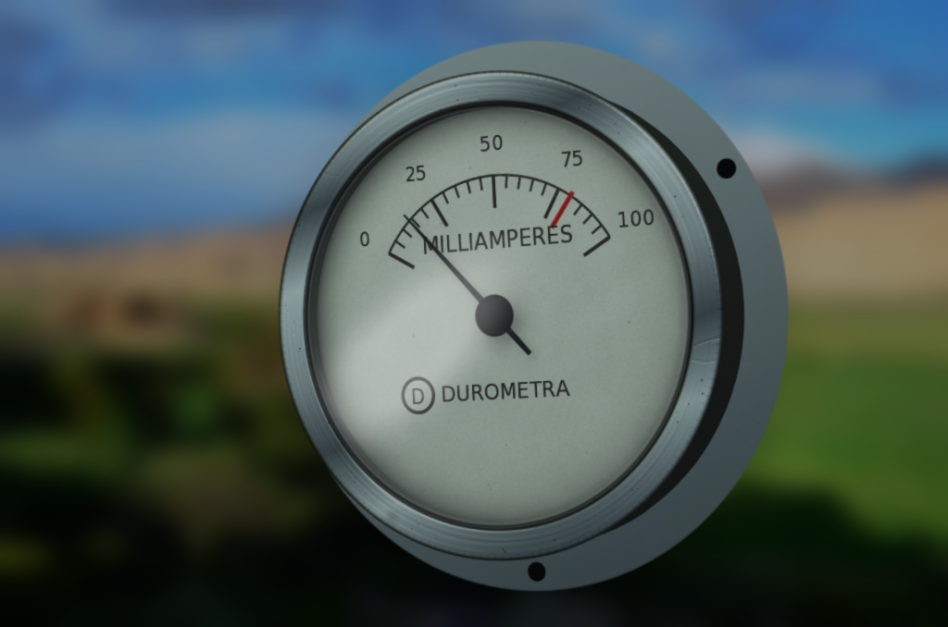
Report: 15; mA
